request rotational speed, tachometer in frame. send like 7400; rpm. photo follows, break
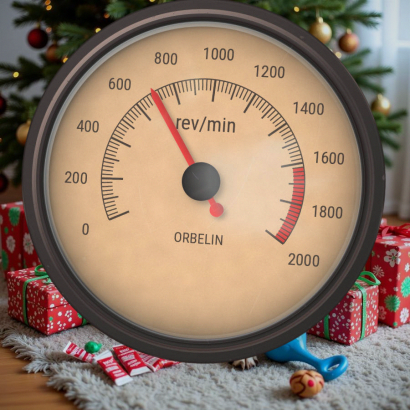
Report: 700; rpm
